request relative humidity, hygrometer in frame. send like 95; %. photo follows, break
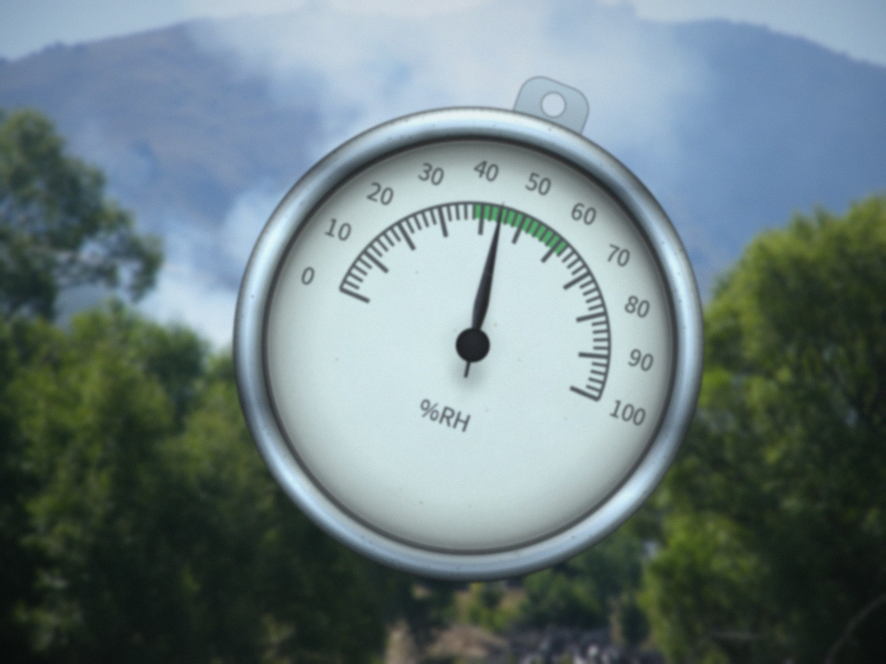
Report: 44; %
